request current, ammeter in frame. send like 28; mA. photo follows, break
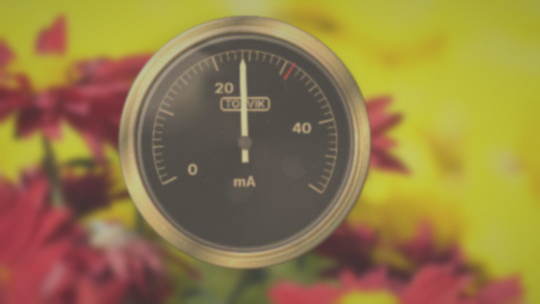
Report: 24; mA
